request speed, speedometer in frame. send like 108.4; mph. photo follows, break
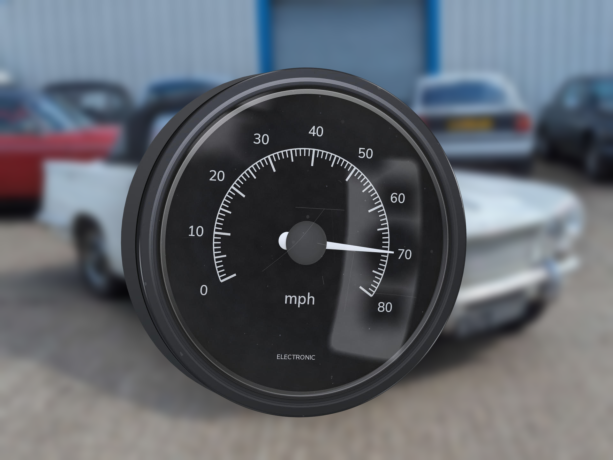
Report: 70; mph
